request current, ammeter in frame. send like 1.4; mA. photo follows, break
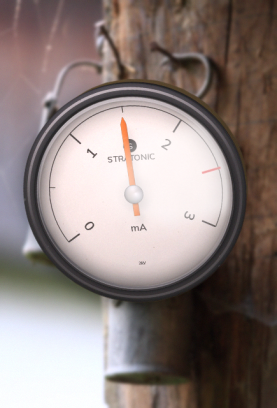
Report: 1.5; mA
